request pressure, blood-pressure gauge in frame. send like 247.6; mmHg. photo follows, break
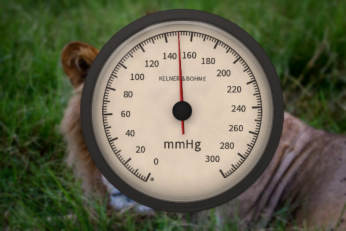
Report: 150; mmHg
